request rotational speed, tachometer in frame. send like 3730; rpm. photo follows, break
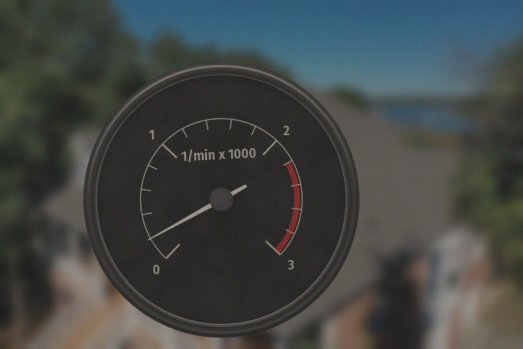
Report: 200; rpm
